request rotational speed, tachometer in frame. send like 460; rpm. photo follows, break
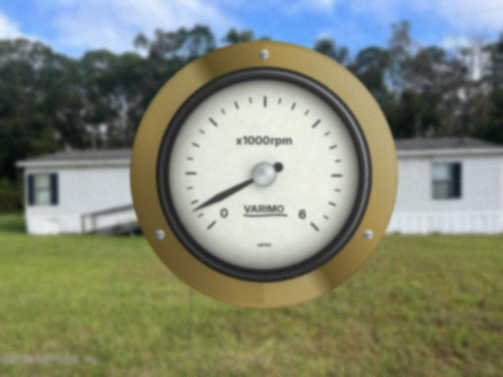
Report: 375; rpm
